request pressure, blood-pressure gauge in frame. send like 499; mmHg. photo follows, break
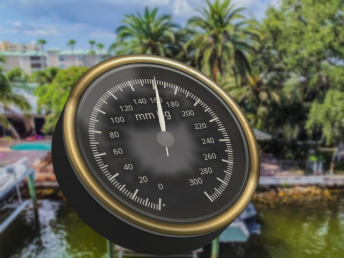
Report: 160; mmHg
